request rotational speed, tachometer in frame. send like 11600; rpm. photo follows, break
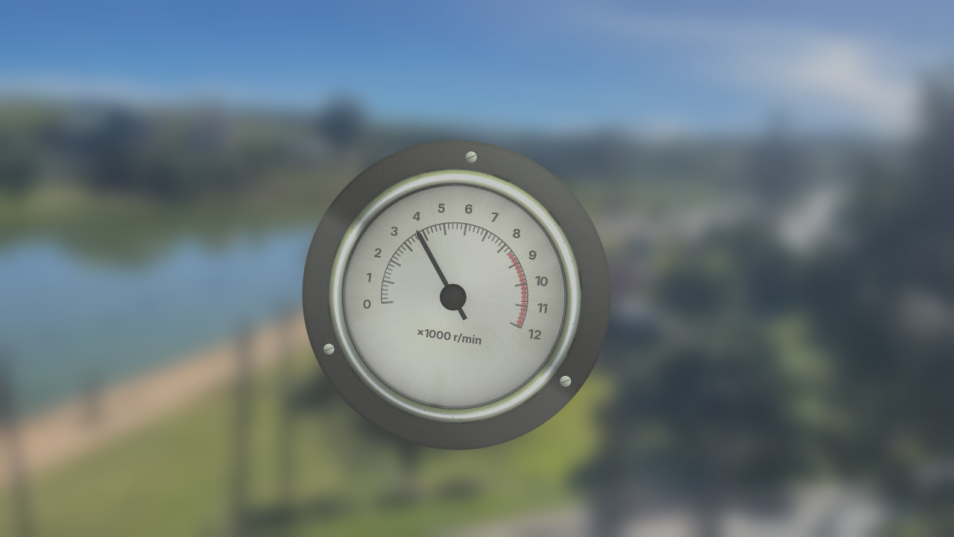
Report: 3800; rpm
